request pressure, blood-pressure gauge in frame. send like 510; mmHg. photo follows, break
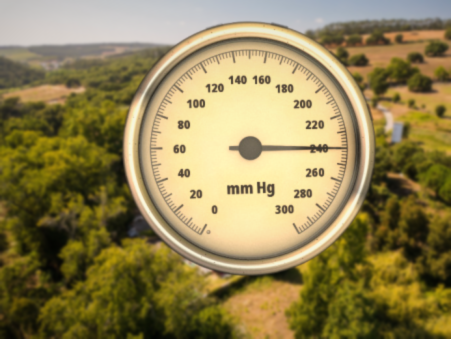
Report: 240; mmHg
